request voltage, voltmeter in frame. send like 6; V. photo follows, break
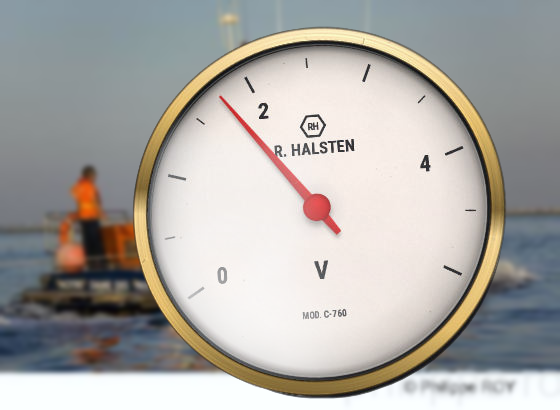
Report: 1.75; V
